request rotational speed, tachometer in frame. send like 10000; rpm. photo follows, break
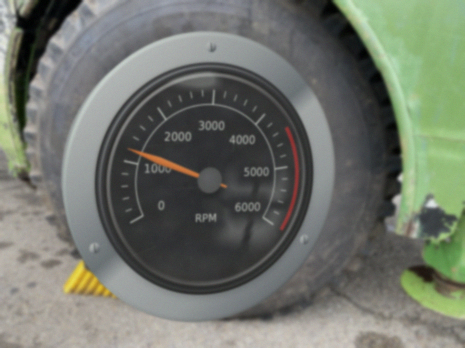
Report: 1200; rpm
